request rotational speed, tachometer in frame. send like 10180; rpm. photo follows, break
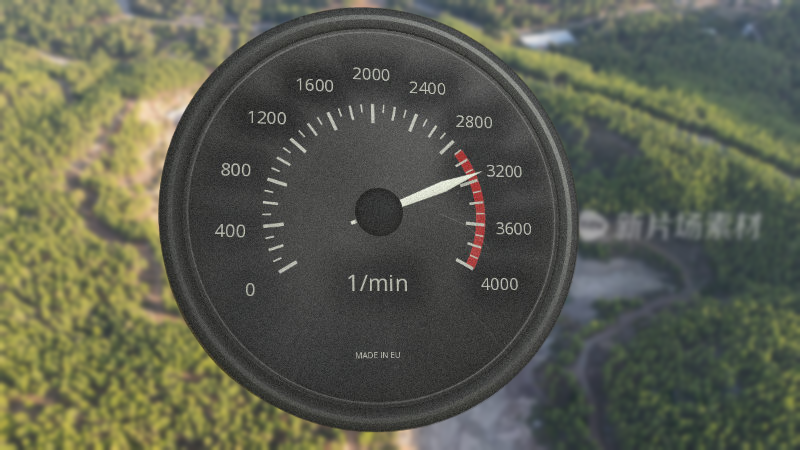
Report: 3150; rpm
